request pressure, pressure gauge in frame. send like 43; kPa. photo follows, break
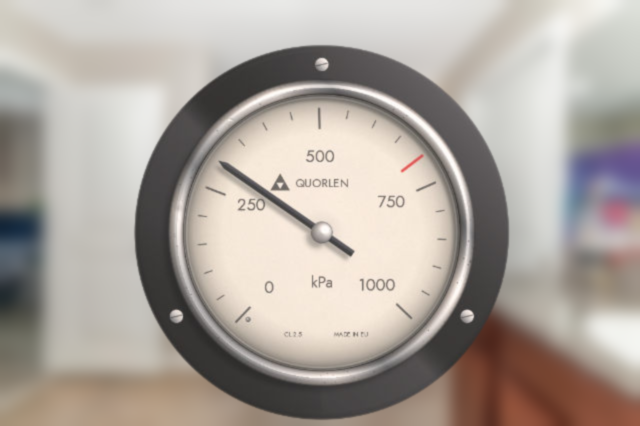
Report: 300; kPa
